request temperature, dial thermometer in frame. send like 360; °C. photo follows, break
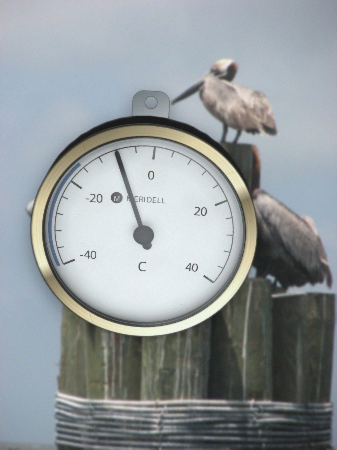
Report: -8; °C
